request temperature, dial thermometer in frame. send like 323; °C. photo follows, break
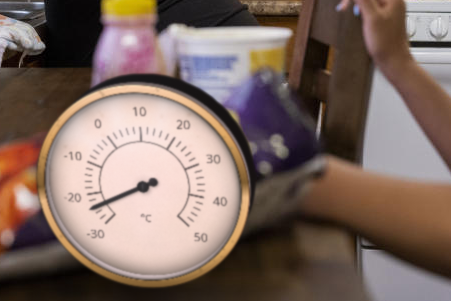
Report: -24; °C
